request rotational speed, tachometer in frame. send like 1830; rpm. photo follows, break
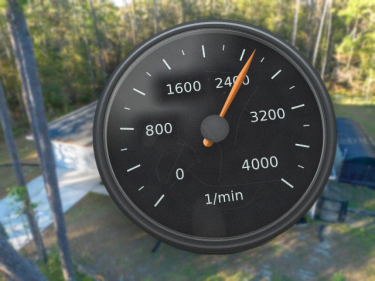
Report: 2500; rpm
